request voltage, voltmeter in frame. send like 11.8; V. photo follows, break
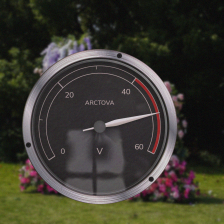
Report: 50; V
